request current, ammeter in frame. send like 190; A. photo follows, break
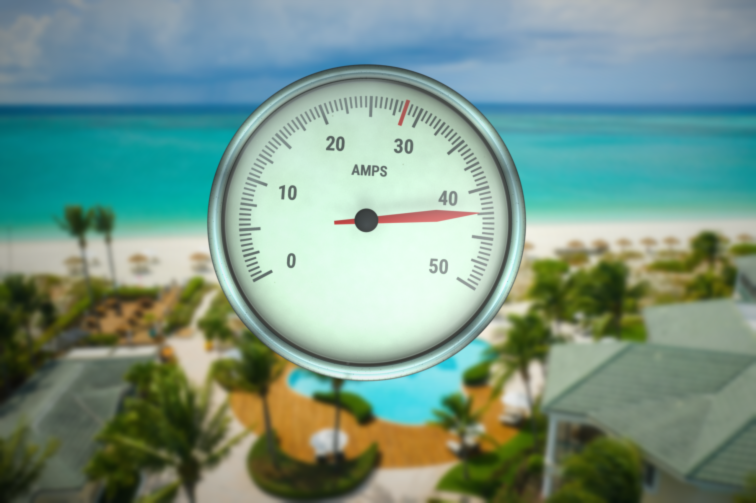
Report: 42.5; A
